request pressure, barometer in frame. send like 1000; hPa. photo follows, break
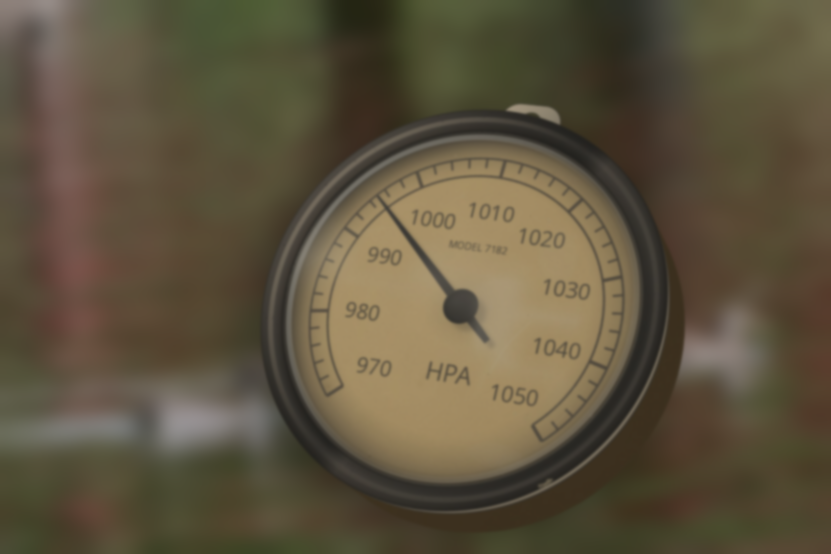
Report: 995; hPa
